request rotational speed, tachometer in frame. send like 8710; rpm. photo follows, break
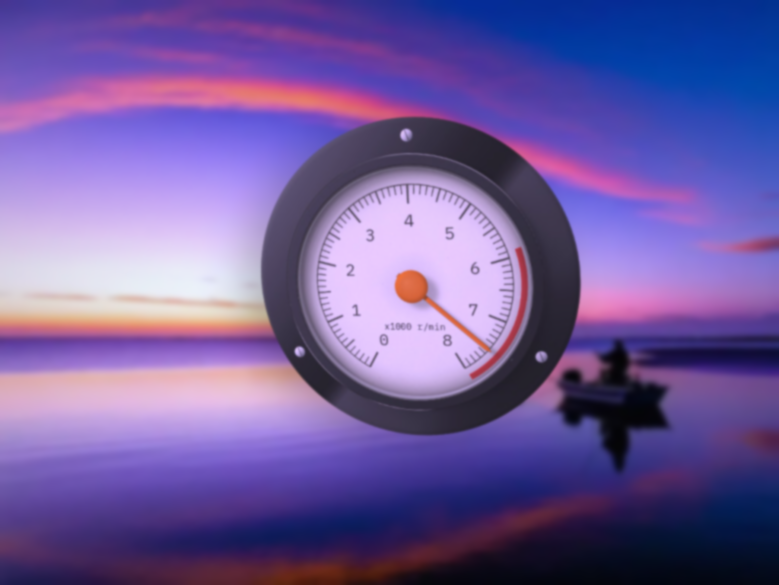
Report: 7500; rpm
